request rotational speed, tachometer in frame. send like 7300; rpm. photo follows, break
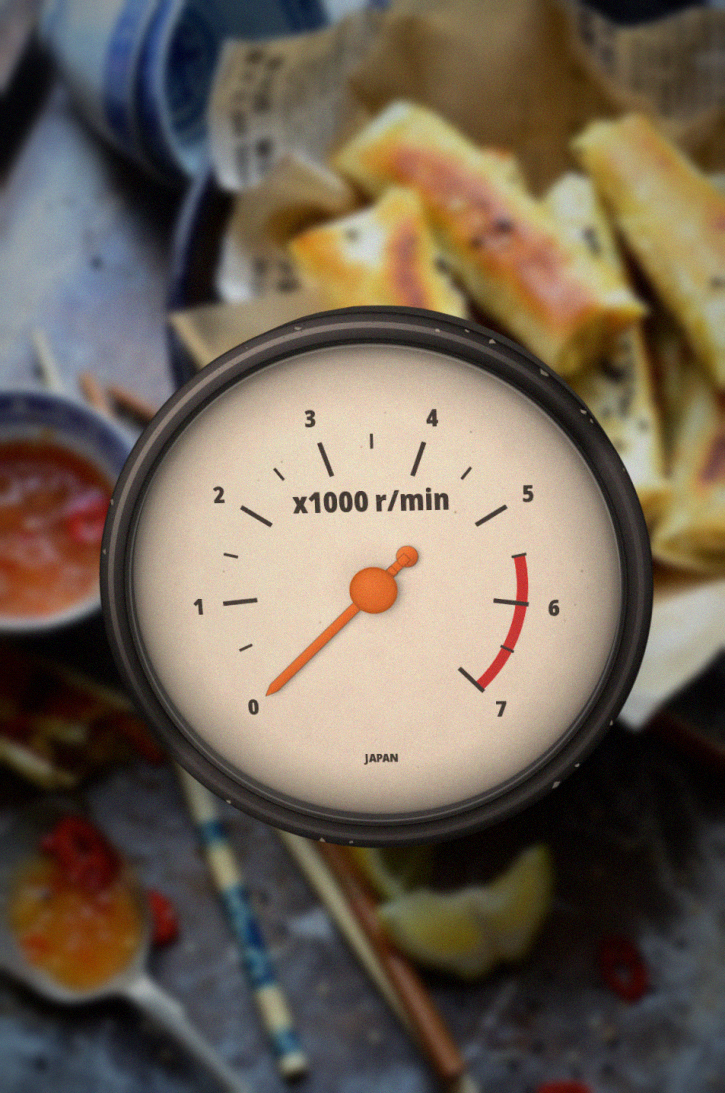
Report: 0; rpm
